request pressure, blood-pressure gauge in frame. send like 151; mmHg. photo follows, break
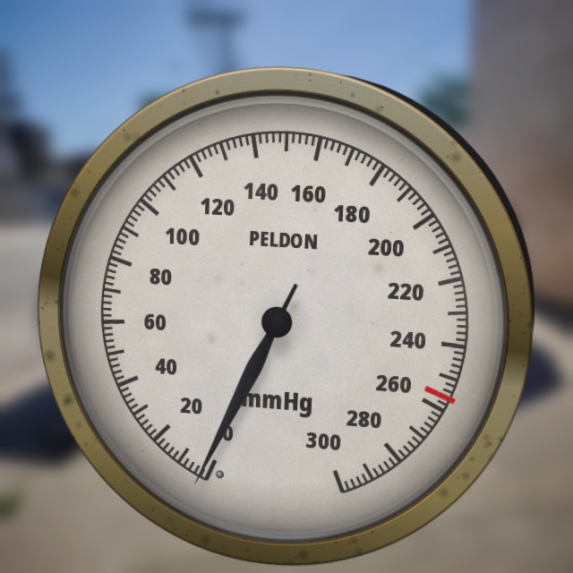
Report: 2; mmHg
